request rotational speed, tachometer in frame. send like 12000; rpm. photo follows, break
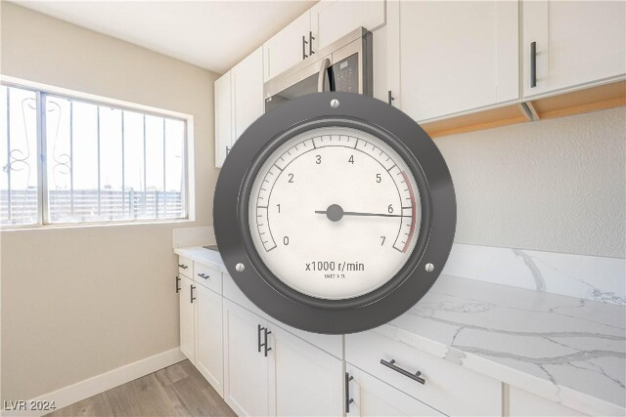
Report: 6200; rpm
